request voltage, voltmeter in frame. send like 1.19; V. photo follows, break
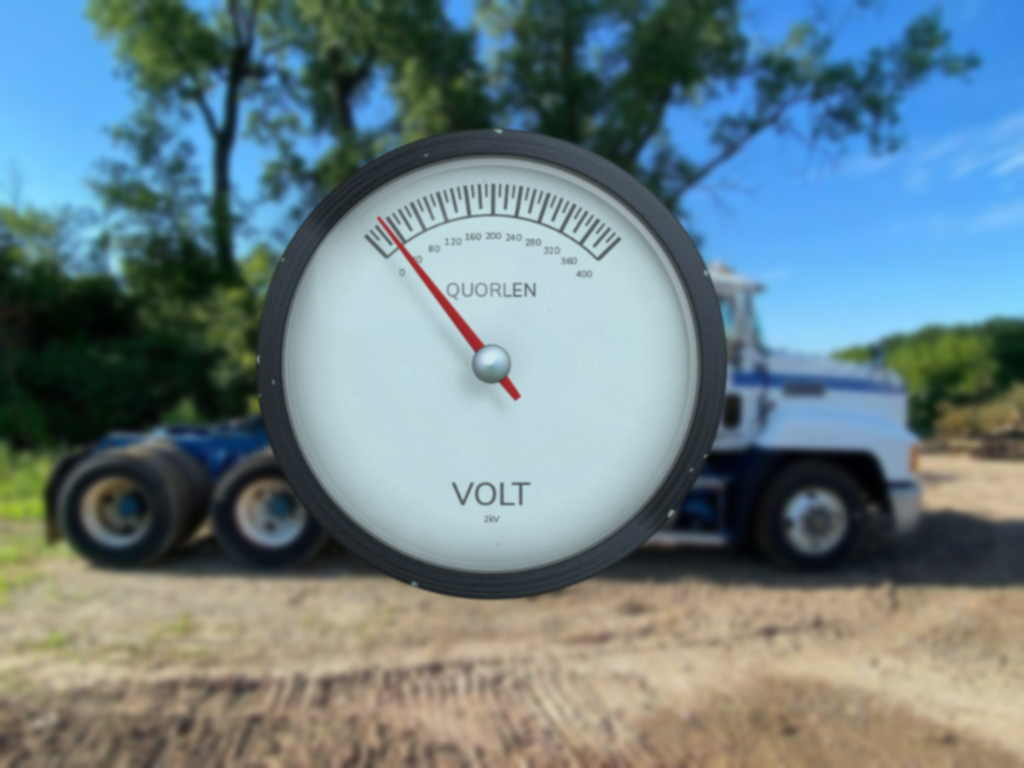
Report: 30; V
